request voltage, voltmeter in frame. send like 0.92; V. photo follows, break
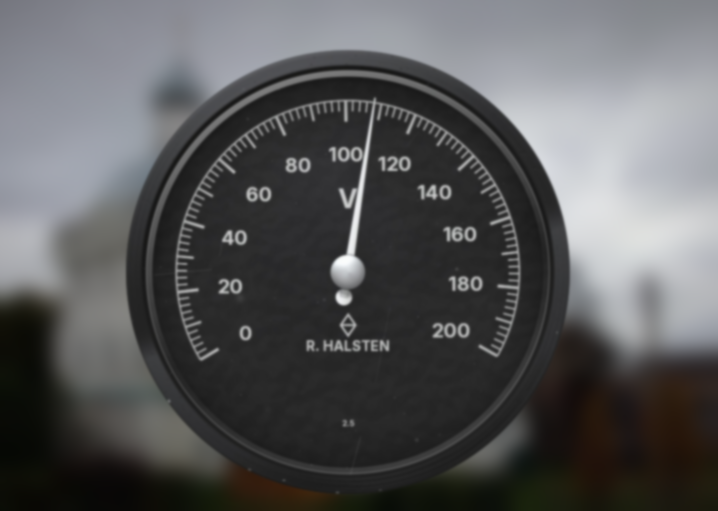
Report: 108; V
